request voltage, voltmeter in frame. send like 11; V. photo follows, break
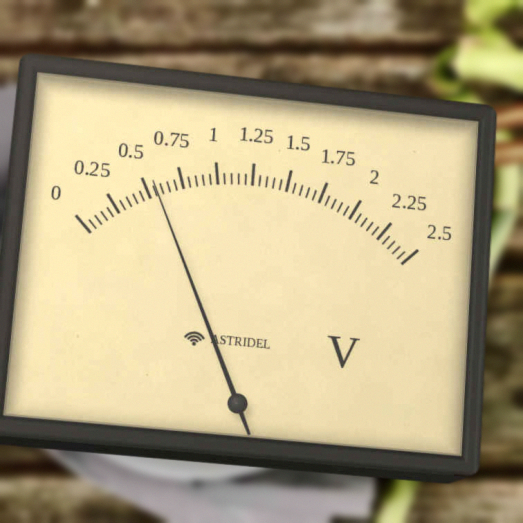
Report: 0.55; V
